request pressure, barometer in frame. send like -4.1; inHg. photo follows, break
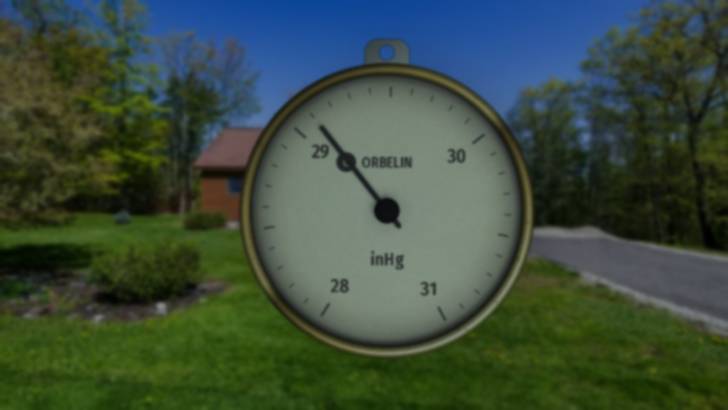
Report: 29.1; inHg
